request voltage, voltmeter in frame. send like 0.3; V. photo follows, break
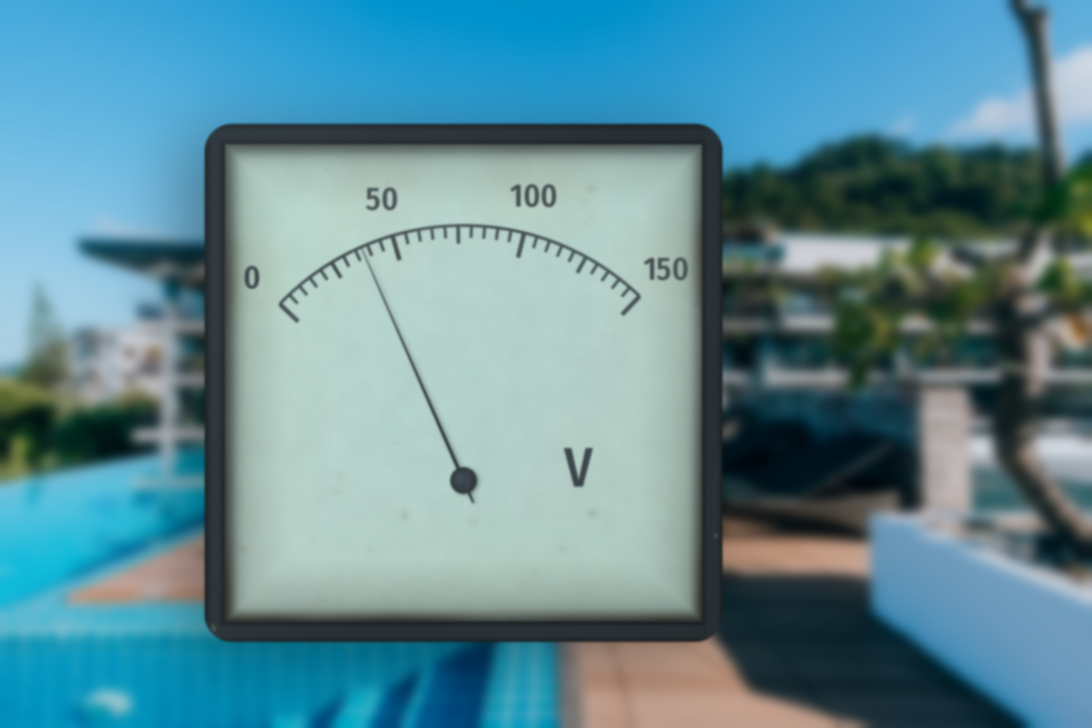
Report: 37.5; V
